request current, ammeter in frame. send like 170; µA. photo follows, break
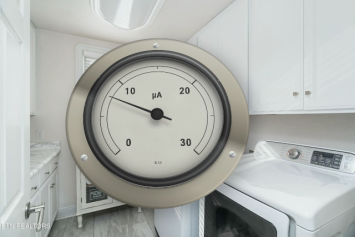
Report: 7.5; µA
